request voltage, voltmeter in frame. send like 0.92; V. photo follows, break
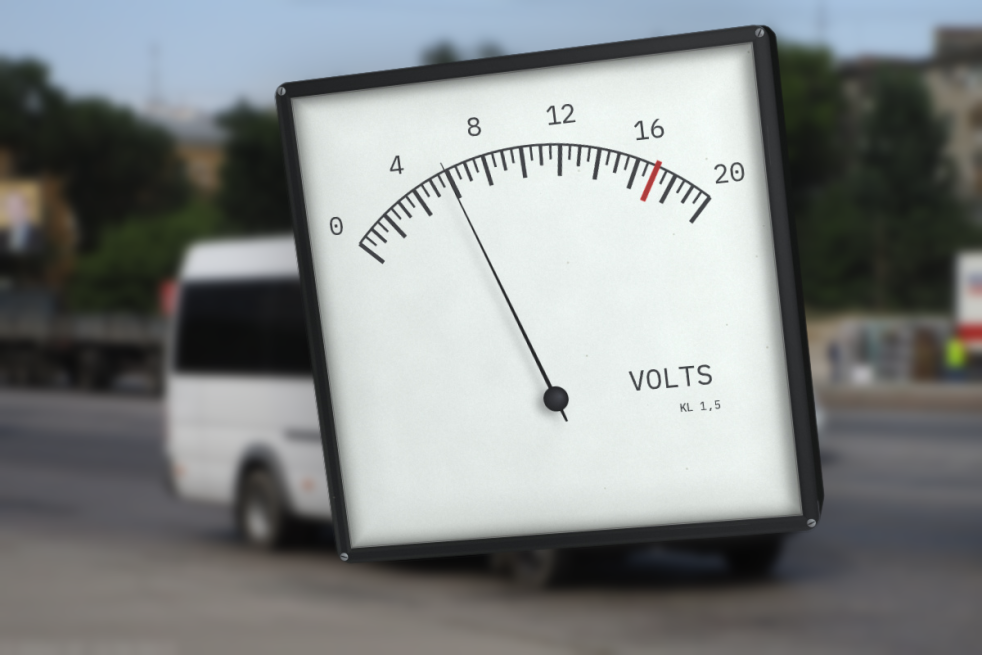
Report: 6; V
